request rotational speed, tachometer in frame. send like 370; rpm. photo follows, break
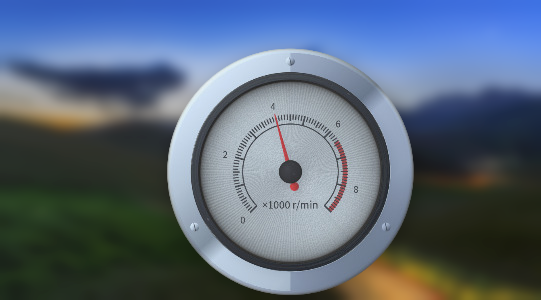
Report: 4000; rpm
